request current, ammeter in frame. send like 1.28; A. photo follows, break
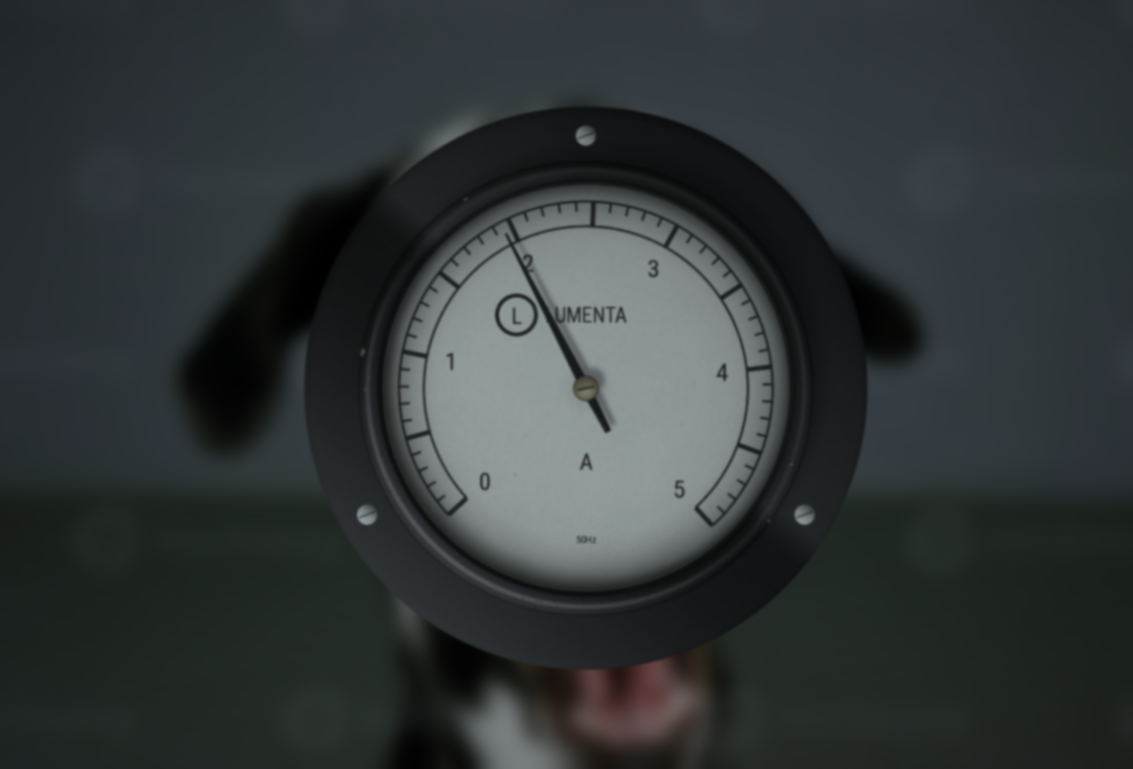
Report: 1.95; A
